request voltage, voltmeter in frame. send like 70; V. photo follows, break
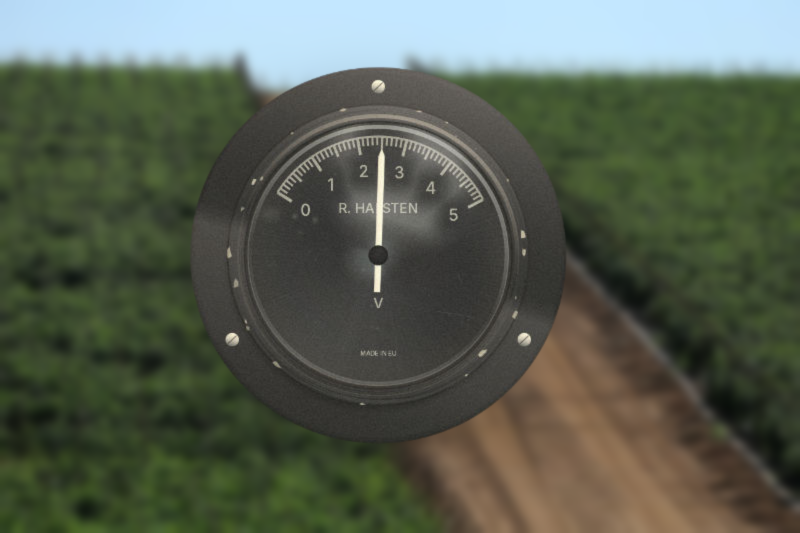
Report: 2.5; V
